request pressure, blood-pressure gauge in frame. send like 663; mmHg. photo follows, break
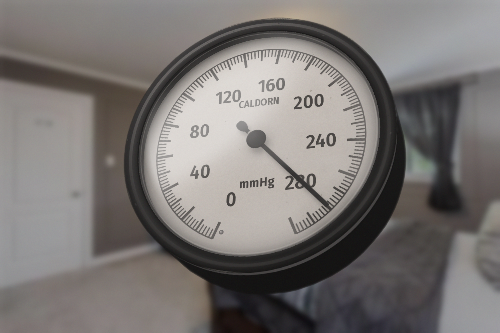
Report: 280; mmHg
